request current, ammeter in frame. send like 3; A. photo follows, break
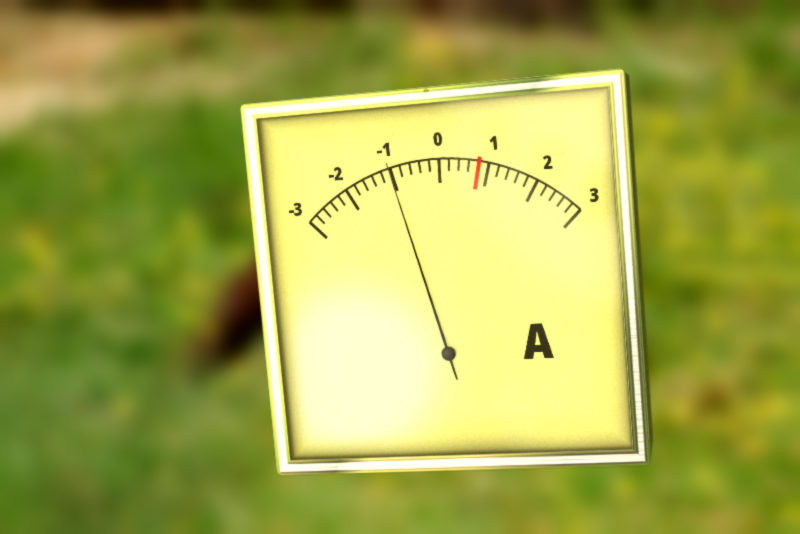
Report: -1; A
